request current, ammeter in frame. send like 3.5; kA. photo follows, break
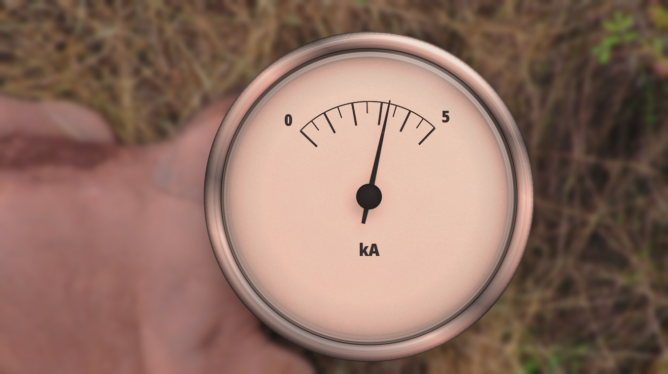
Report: 3.25; kA
